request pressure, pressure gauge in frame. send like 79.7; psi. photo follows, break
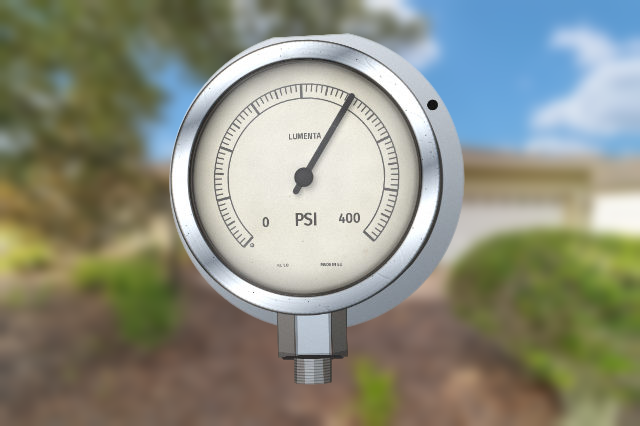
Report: 250; psi
